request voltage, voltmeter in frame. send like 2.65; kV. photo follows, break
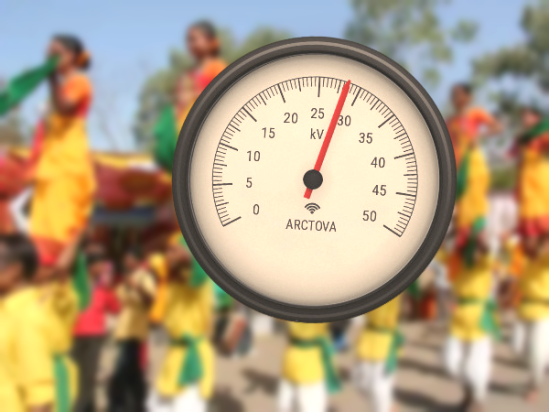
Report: 28.5; kV
